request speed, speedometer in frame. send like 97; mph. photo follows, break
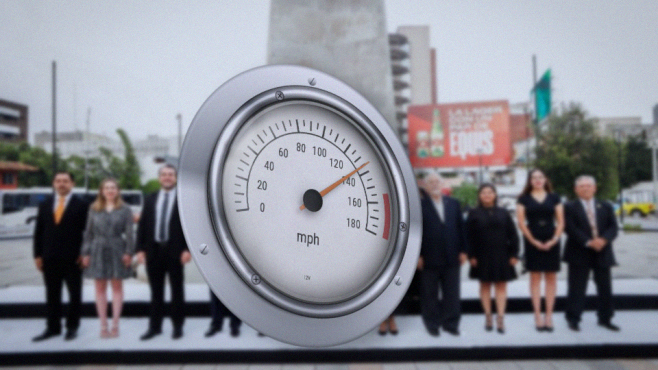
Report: 135; mph
